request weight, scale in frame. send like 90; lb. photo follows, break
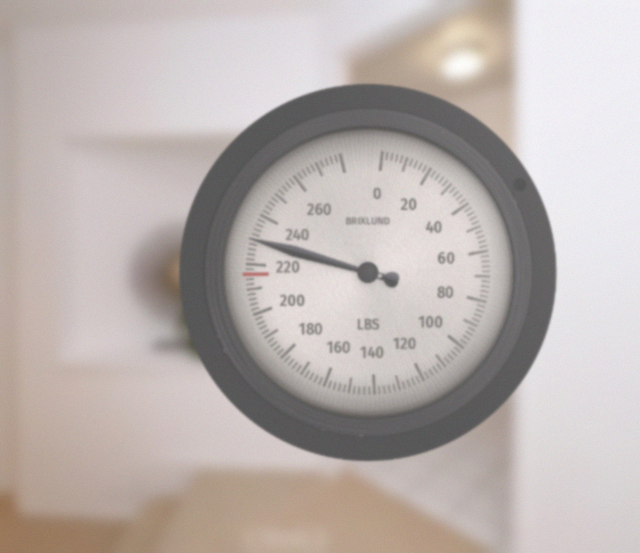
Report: 230; lb
